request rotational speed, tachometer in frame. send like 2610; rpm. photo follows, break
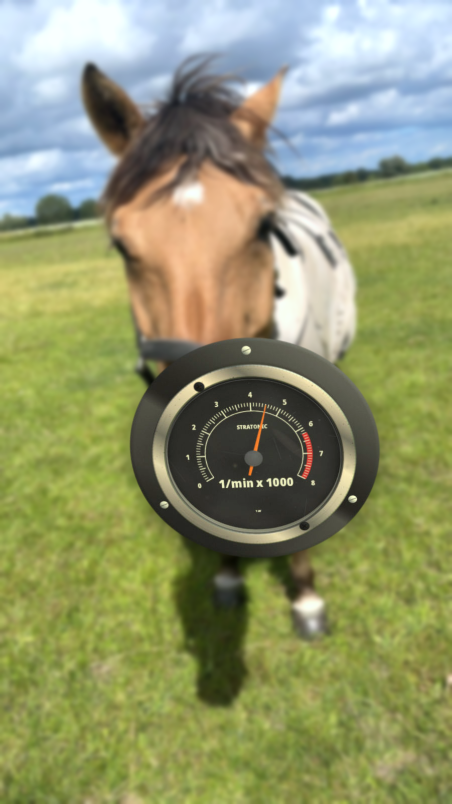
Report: 4500; rpm
